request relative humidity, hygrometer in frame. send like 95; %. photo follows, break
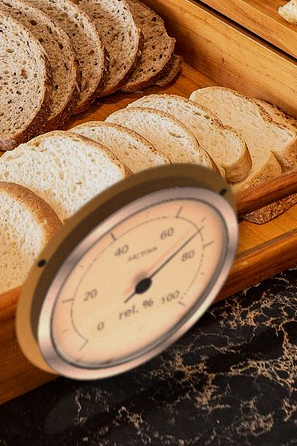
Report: 70; %
